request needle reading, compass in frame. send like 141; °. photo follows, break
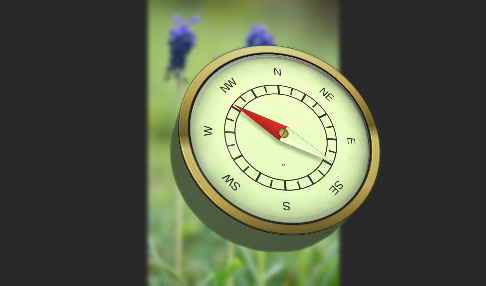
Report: 300; °
